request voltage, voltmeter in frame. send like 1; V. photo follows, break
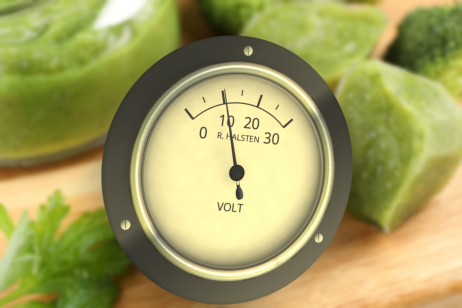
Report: 10; V
